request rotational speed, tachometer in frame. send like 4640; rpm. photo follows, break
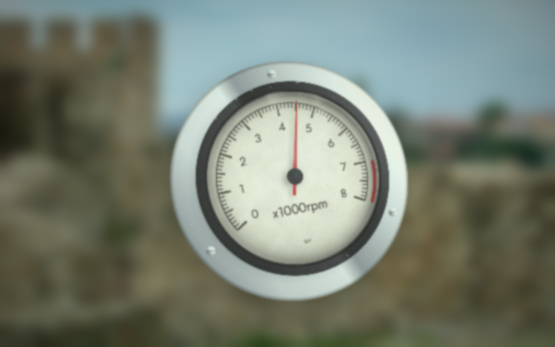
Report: 4500; rpm
